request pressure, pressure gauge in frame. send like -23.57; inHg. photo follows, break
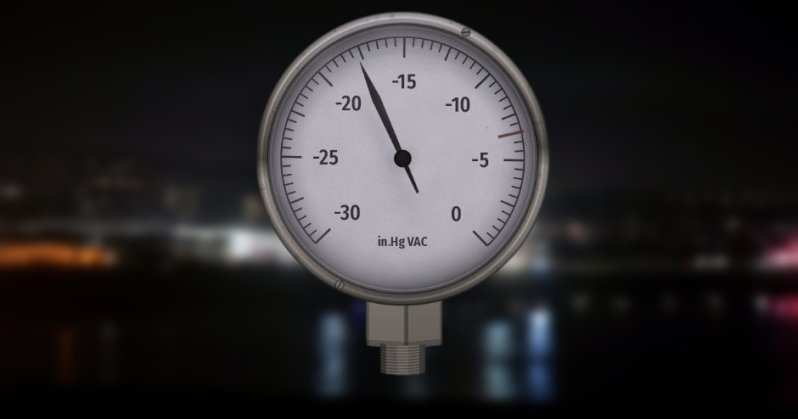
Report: -17.75; inHg
